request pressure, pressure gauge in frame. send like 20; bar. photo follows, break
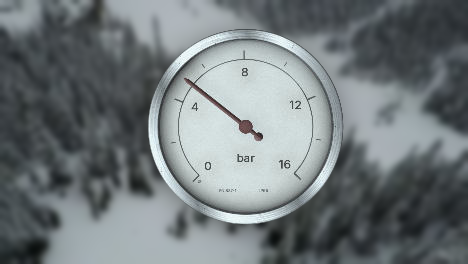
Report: 5; bar
